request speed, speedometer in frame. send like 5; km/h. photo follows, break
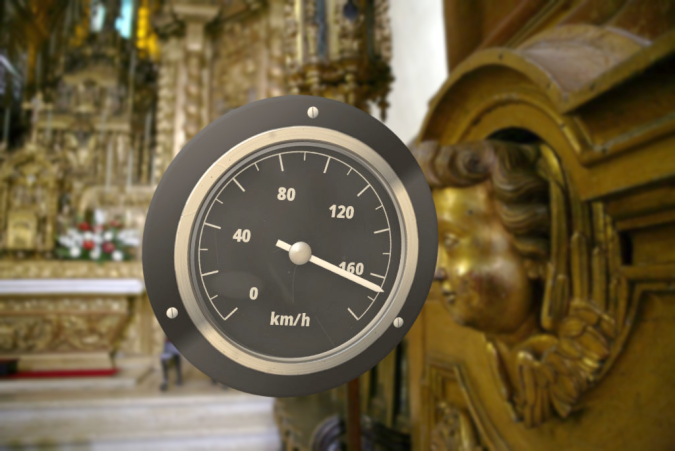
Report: 165; km/h
